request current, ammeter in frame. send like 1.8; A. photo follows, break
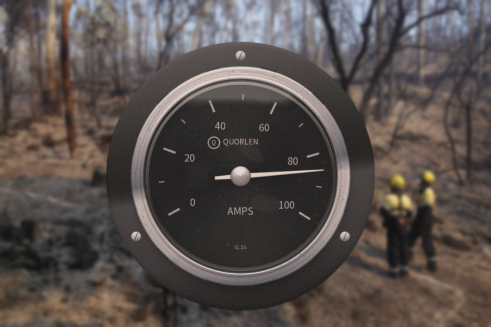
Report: 85; A
